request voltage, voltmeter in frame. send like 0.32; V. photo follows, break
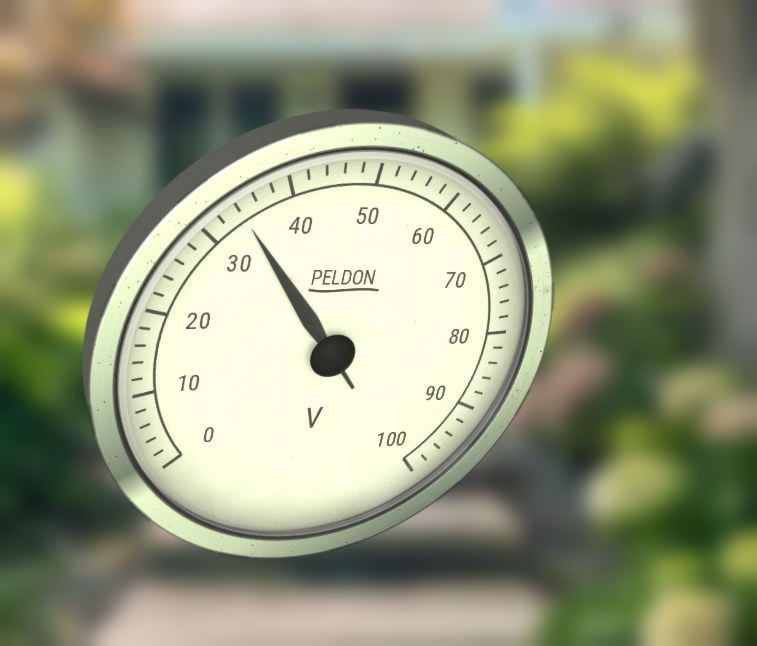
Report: 34; V
